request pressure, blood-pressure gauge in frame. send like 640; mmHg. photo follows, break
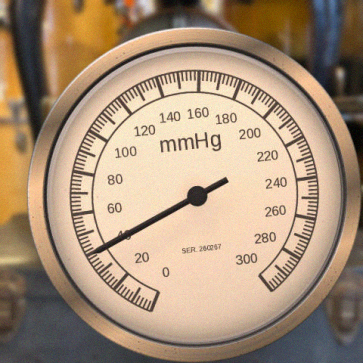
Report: 40; mmHg
